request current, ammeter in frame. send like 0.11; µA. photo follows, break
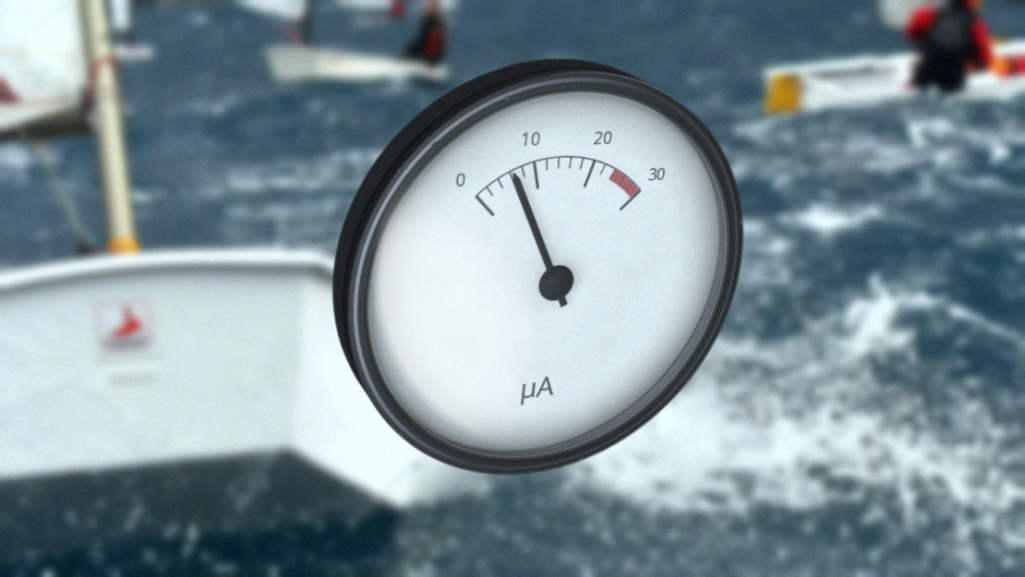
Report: 6; µA
